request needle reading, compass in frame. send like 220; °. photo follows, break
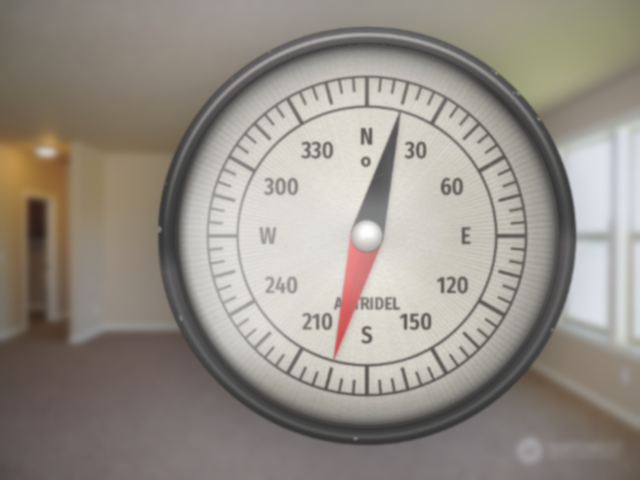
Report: 195; °
